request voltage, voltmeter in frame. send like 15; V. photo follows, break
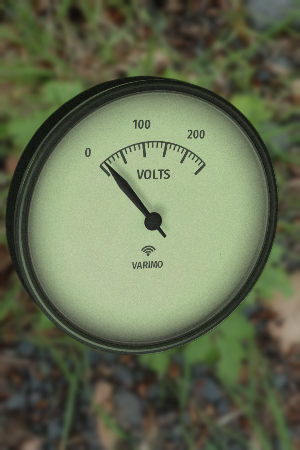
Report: 10; V
